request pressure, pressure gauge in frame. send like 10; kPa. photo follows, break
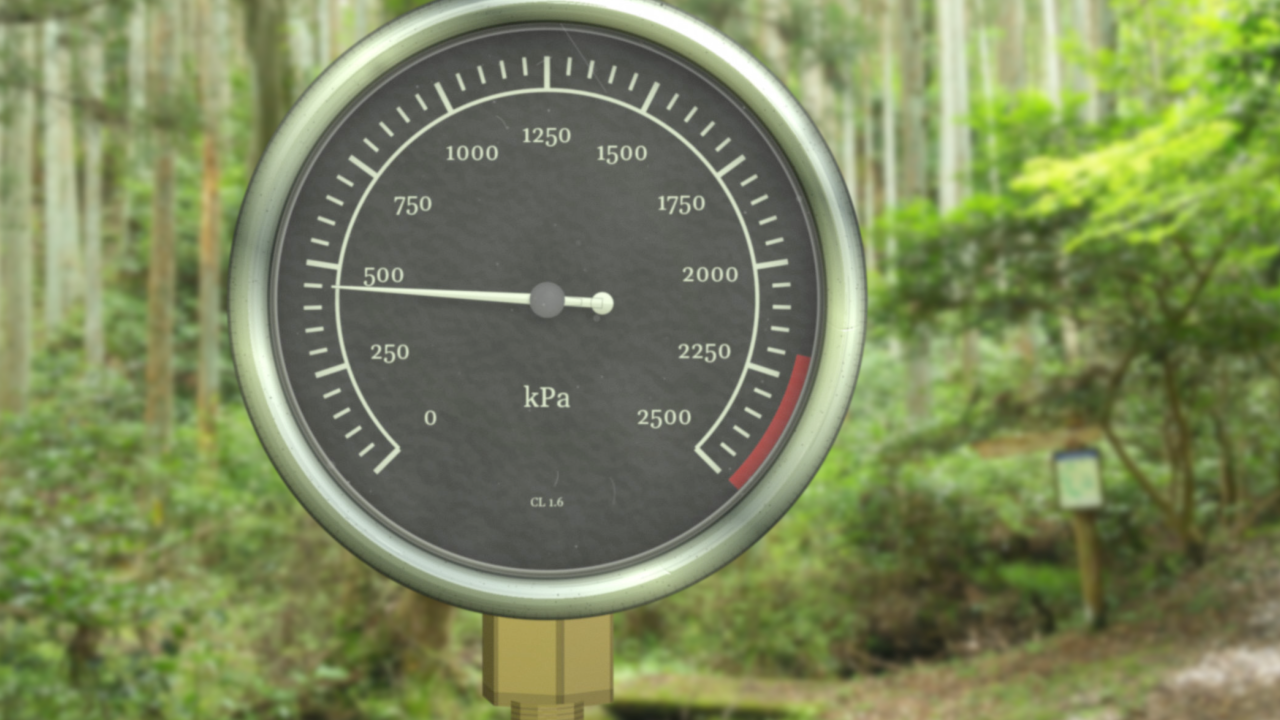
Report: 450; kPa
